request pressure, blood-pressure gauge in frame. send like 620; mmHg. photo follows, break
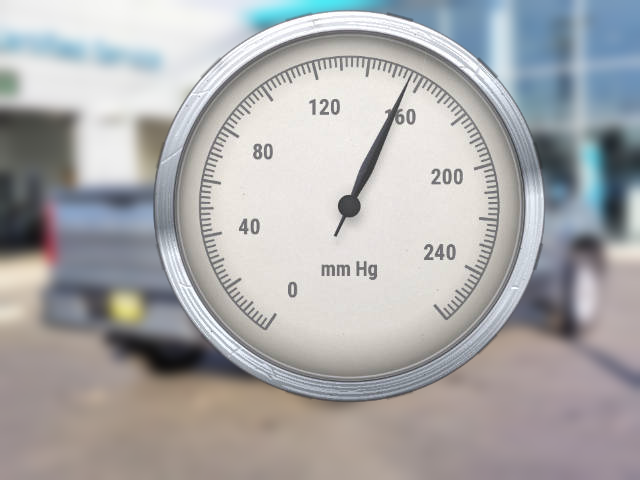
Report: 156; mmHg
